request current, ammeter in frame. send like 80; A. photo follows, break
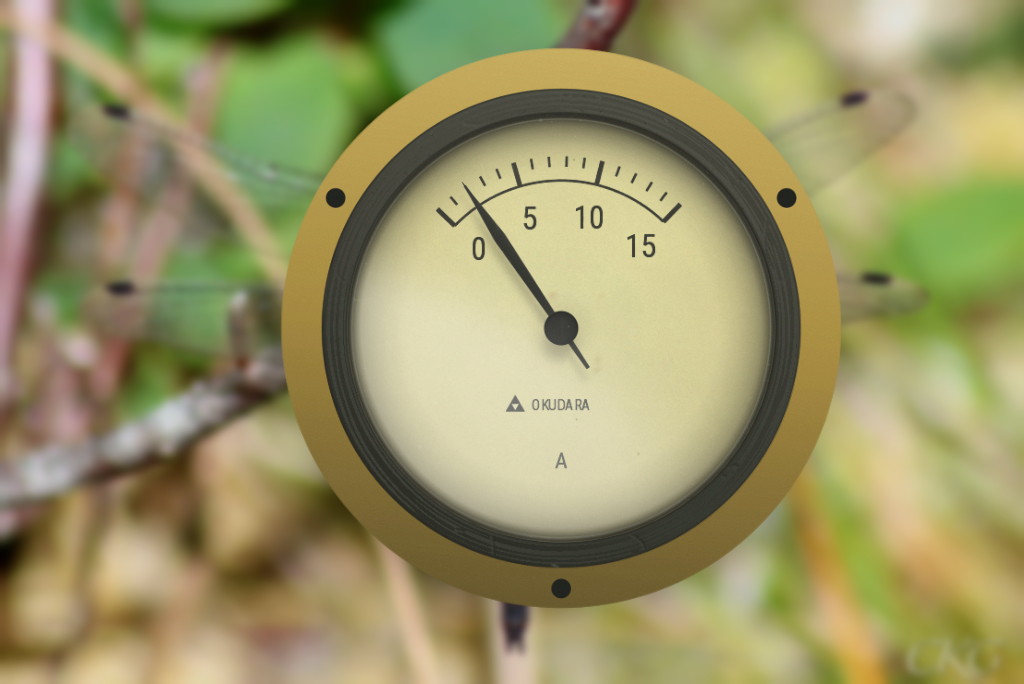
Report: 2; A
